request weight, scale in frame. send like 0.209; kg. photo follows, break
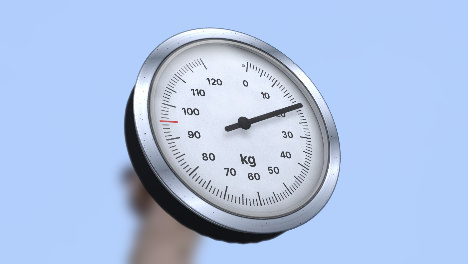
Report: 20; kg
